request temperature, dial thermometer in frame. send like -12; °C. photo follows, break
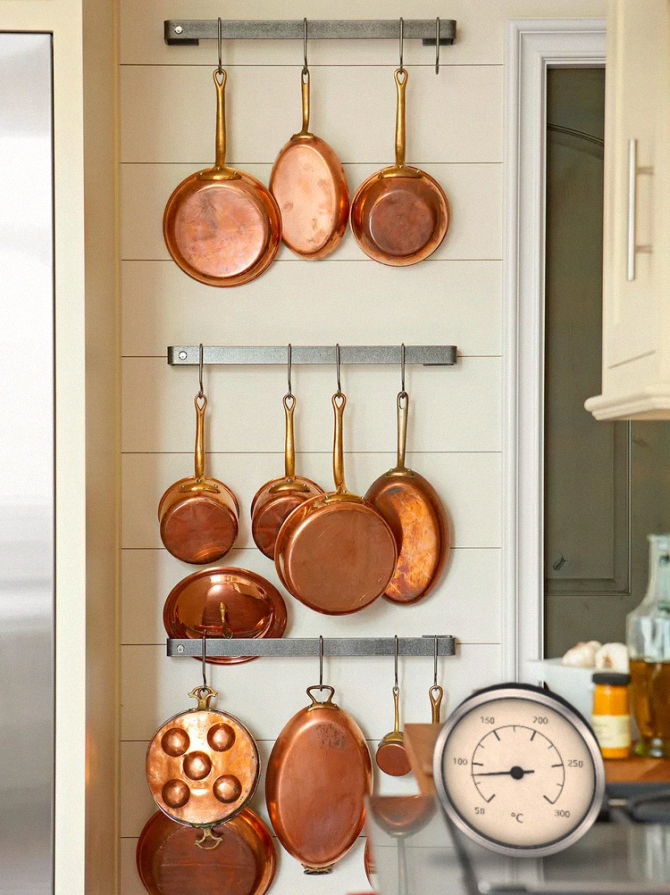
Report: 87.5; °C
